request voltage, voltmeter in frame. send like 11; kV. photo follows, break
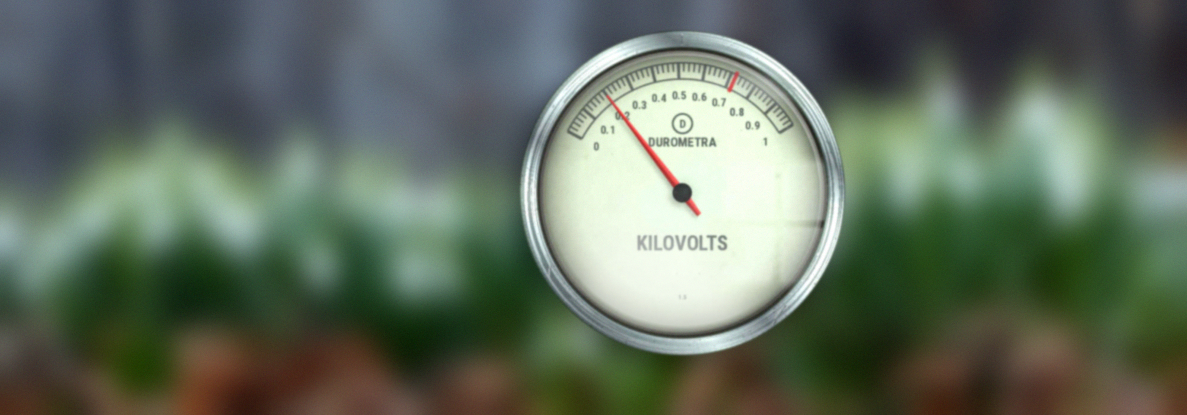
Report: 0.2; kV
